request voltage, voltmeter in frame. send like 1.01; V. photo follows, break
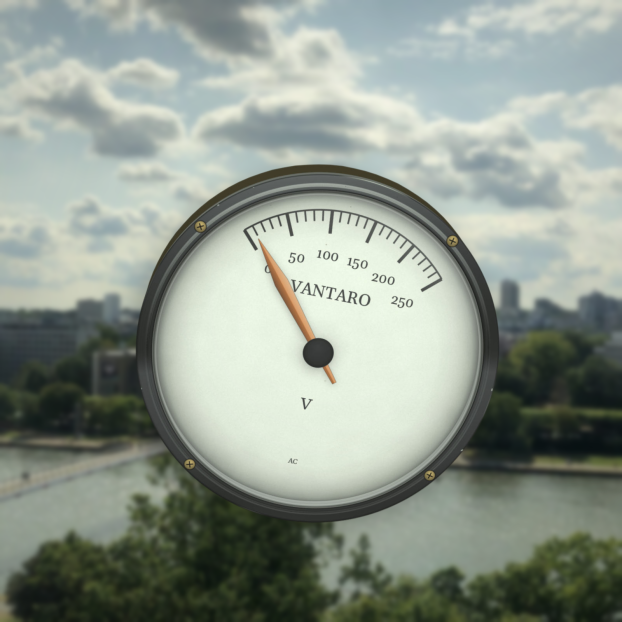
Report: 10; V
